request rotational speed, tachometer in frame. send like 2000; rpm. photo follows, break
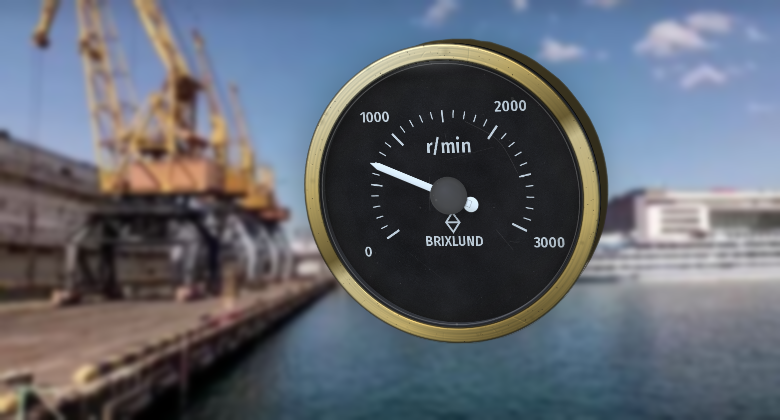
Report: 700; rpm
